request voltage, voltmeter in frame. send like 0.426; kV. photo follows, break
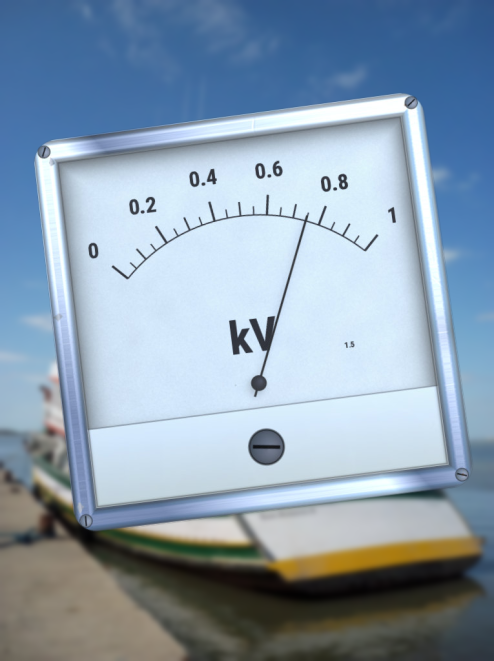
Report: 0.75; kV
